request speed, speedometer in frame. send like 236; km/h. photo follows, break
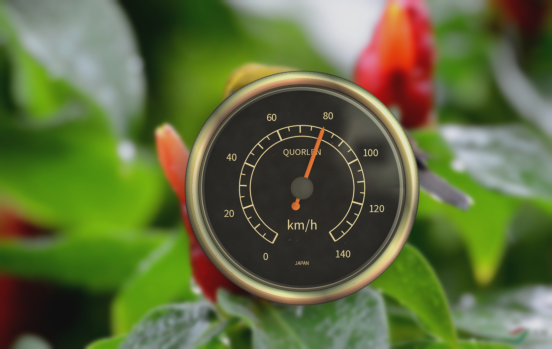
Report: 80; km/h
